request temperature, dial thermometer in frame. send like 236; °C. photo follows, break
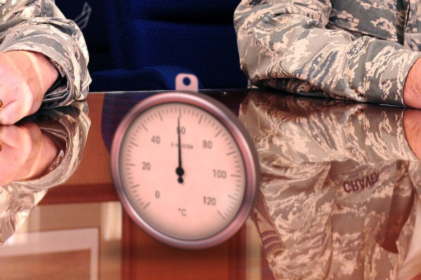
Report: 60; °C
